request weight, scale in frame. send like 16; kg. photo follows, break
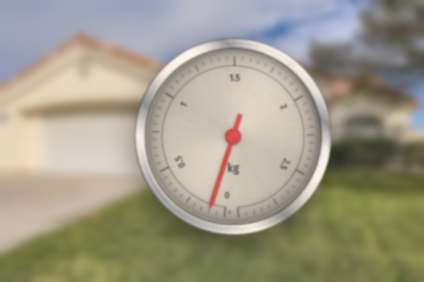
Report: 0.1; kg
